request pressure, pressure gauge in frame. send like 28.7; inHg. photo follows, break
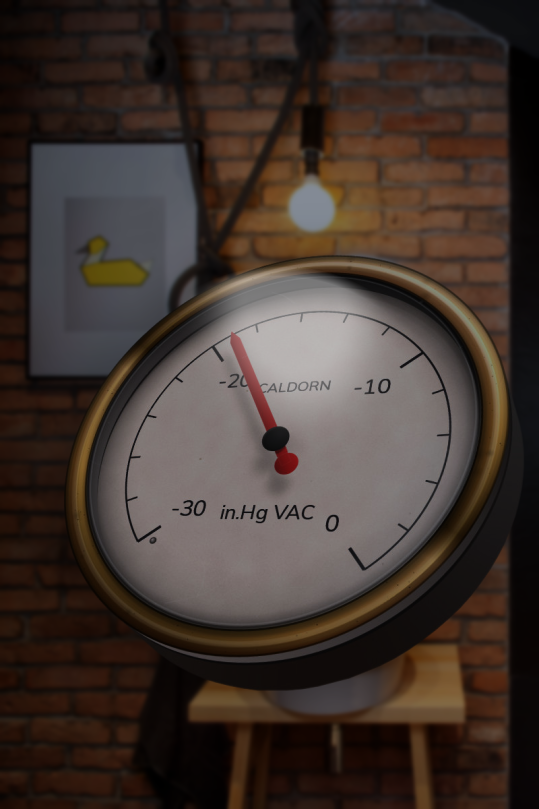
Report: -19; inHg
